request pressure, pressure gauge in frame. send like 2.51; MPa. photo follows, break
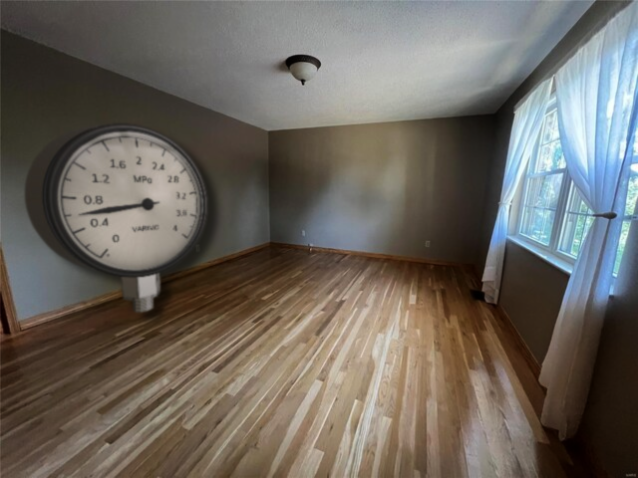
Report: 0.6; MPa
